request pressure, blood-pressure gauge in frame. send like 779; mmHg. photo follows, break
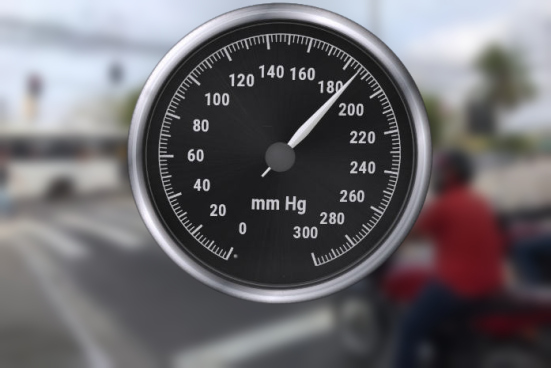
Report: 186; mmHg
